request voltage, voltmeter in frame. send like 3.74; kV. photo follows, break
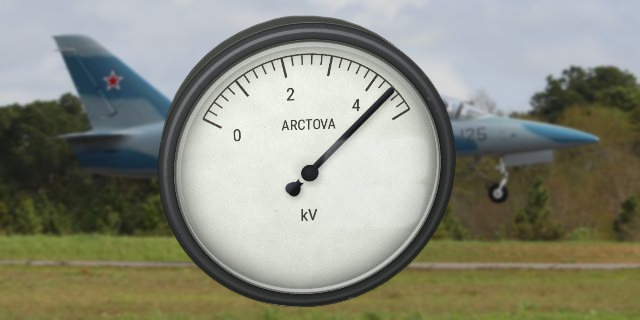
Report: 4.4; kV
